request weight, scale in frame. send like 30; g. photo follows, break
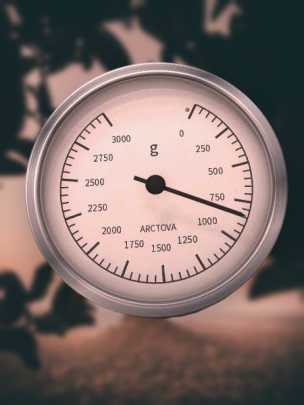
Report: 850; g
